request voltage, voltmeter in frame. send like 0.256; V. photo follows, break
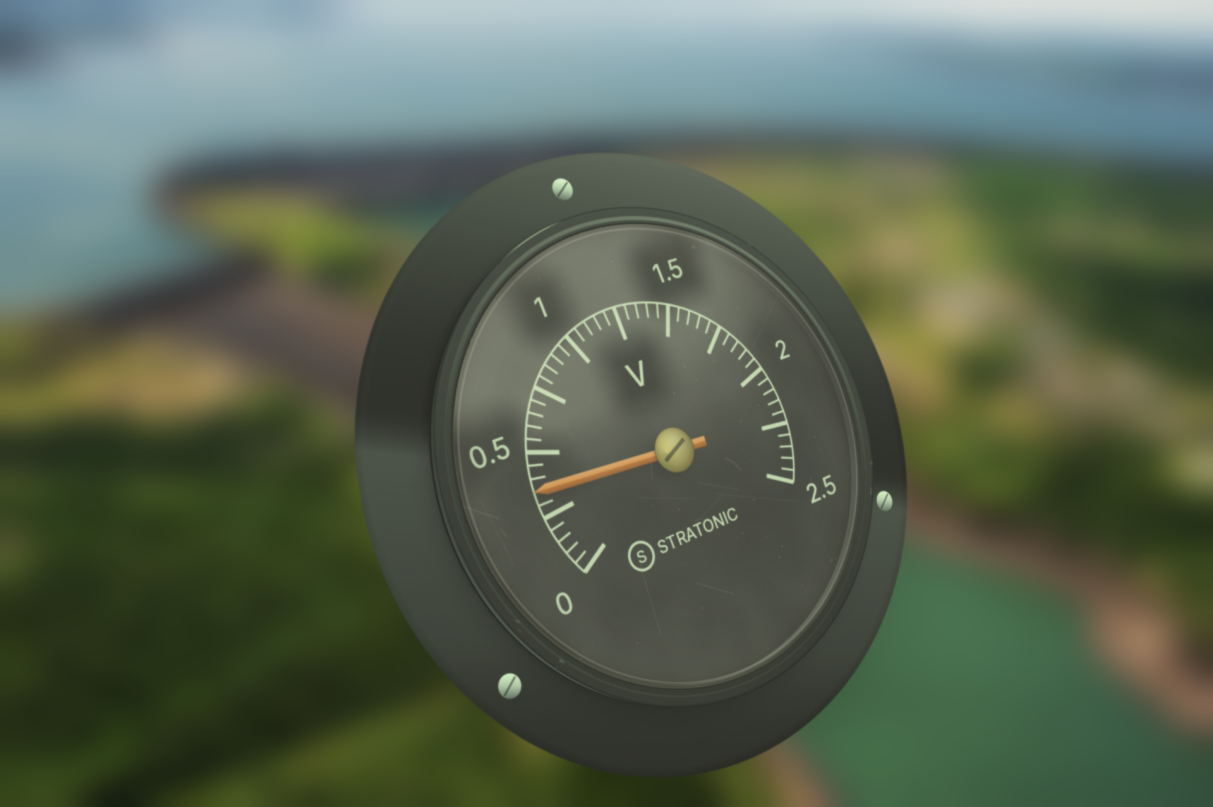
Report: 0.35; V
